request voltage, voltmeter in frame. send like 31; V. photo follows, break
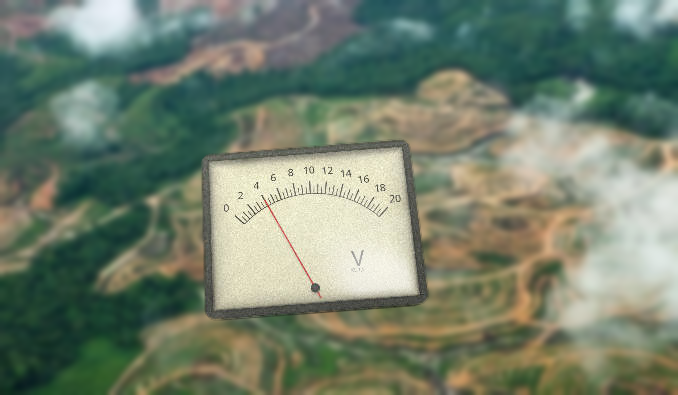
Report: 4; V
